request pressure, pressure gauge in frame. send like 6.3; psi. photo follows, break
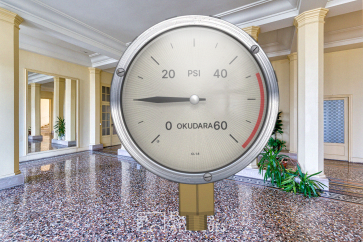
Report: 10; psi
